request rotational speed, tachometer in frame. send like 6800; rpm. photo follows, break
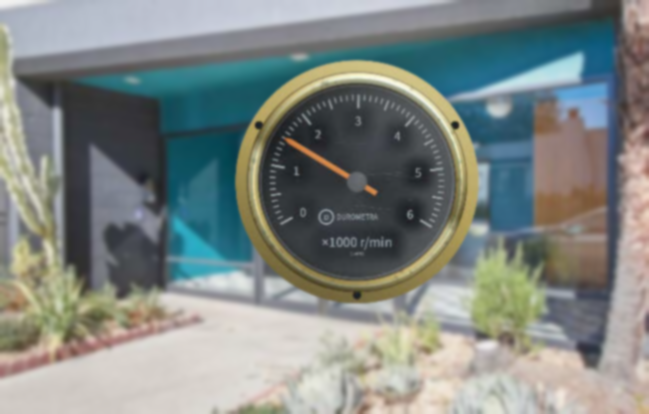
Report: 1500; rpm
